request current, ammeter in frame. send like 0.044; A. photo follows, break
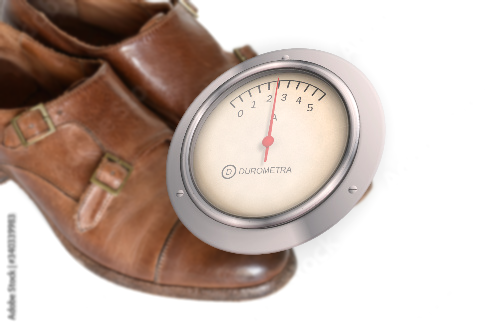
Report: 2.5; A
